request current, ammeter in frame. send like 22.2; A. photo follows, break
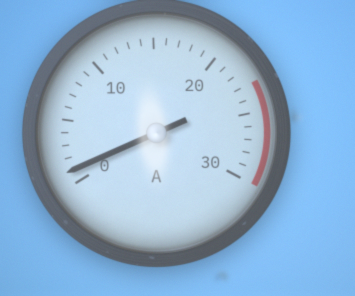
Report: 1; A
